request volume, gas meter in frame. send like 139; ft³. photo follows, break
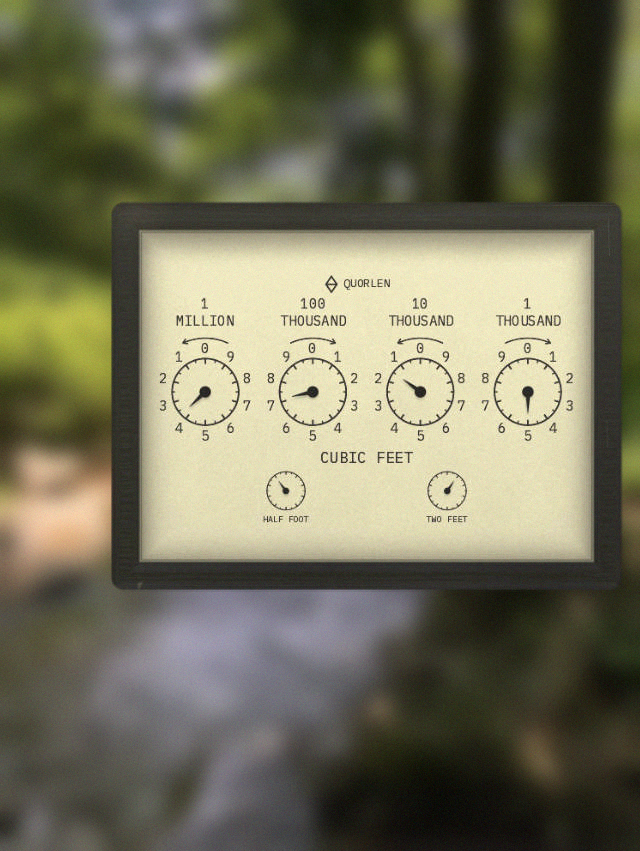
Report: 371500; ft³
